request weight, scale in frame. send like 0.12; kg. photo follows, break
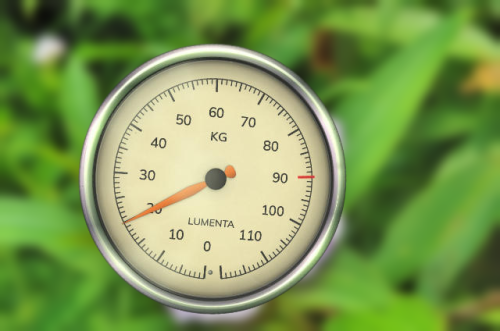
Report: 20; kg
